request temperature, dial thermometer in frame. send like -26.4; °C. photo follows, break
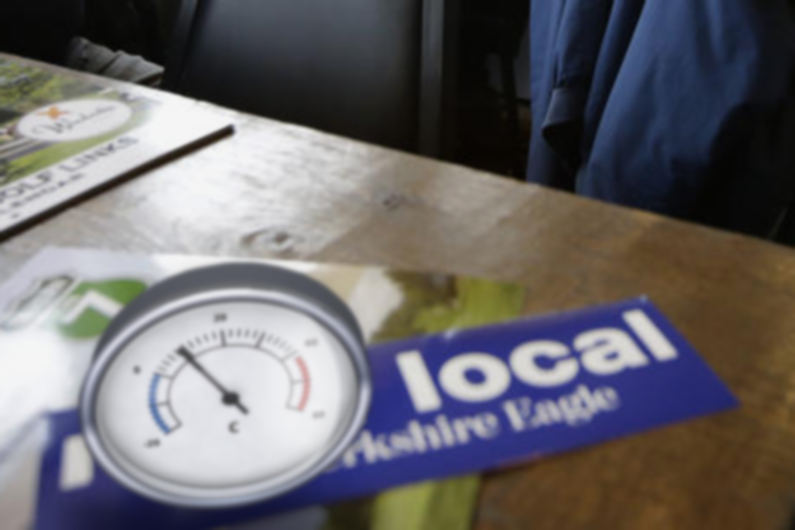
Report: 10; °C
